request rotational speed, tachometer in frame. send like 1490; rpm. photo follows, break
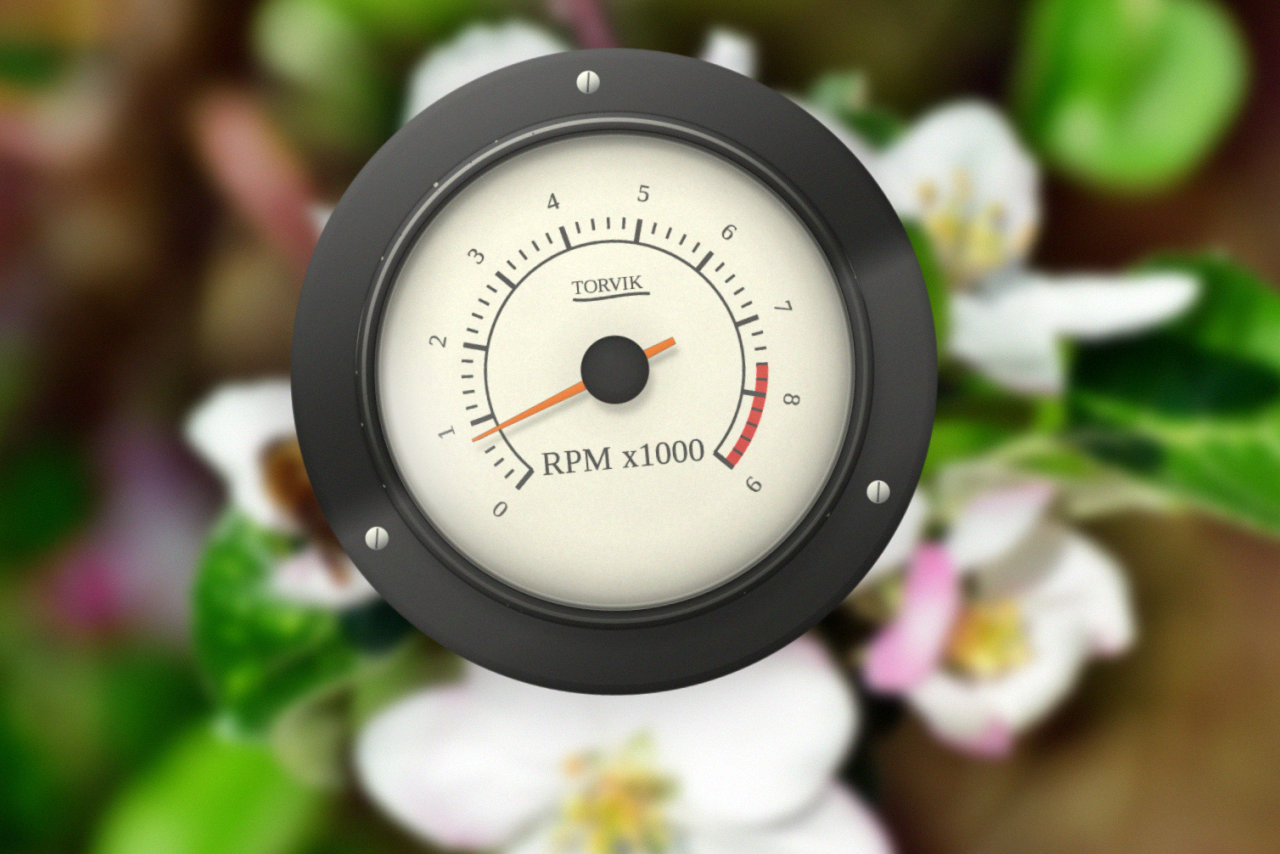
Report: 800; rpm
